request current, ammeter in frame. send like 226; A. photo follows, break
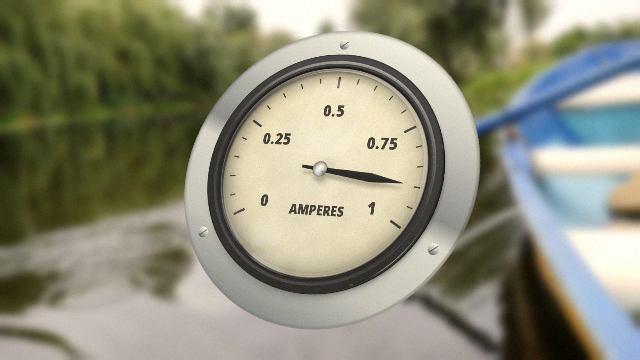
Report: 0.9; A
